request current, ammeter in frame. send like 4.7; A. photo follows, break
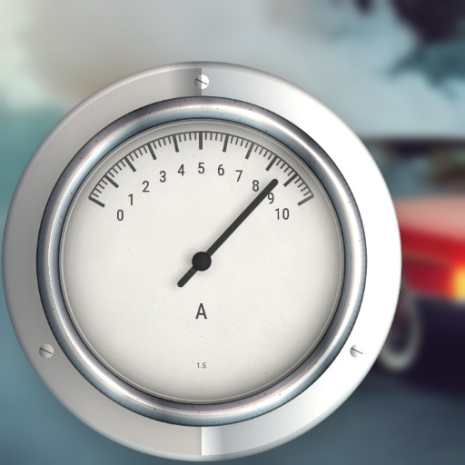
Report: 8.6; A
